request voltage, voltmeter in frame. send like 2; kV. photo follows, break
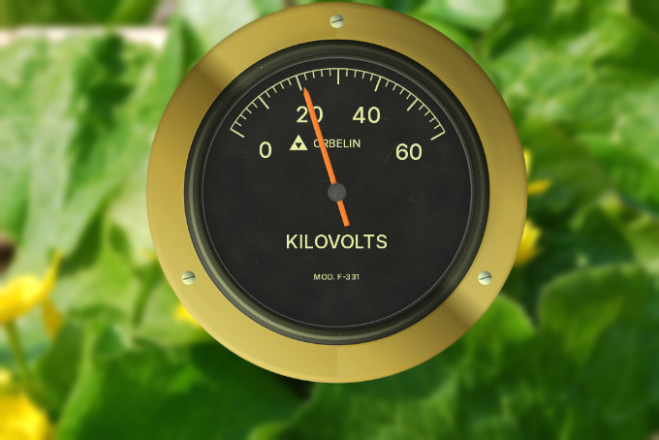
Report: 21; kV
